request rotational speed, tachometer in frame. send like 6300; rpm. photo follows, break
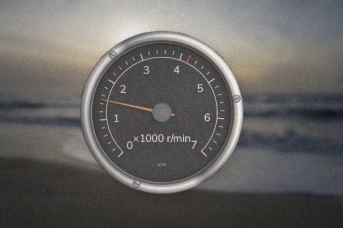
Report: 1500; rpm
